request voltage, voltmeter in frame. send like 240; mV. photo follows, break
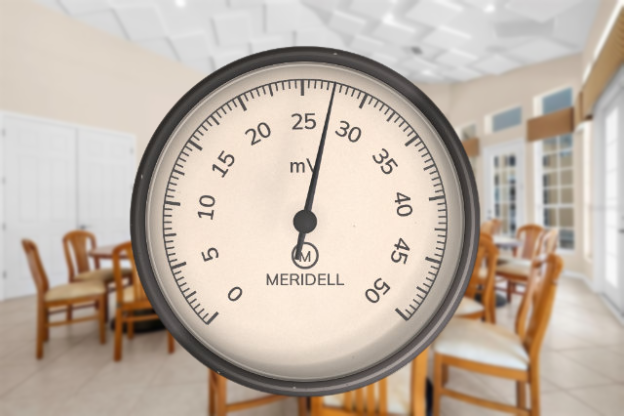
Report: 27.5; mV
